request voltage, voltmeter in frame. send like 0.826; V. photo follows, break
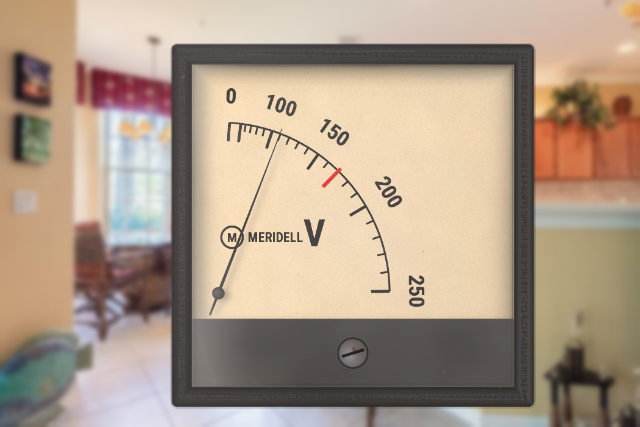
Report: 110; V
